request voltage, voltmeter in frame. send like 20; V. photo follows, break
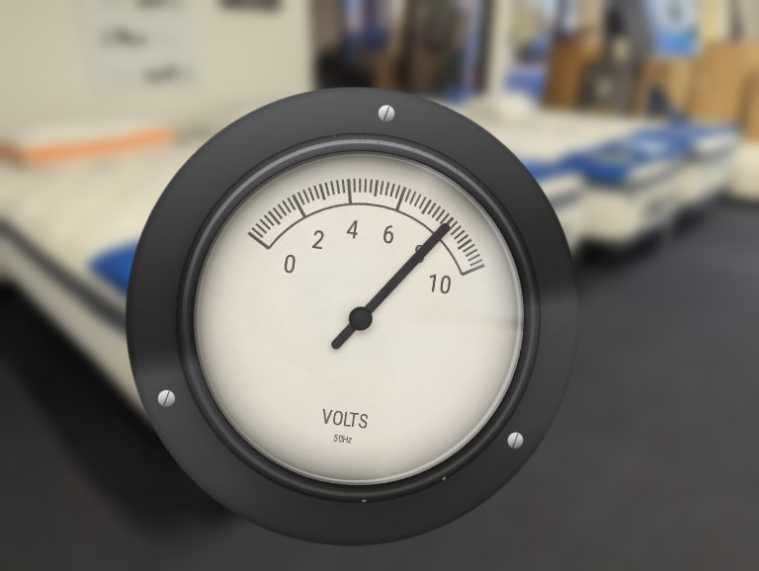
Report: 8; V
